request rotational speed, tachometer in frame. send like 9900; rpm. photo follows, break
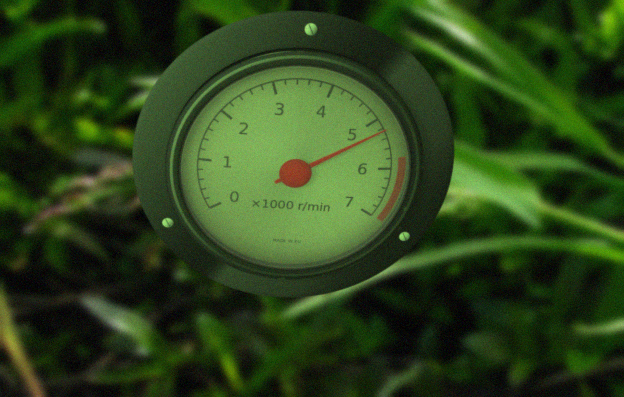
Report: 5200; rpm
